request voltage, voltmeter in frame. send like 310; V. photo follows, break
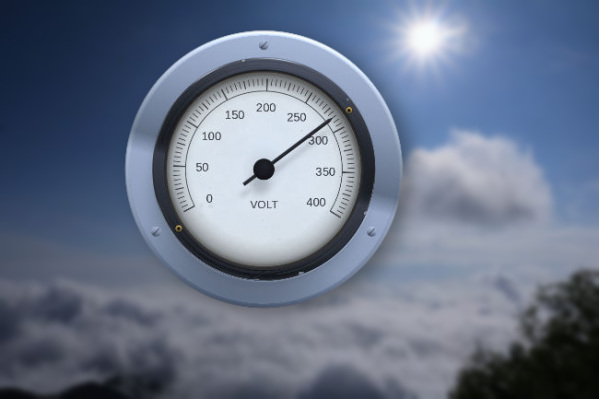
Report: 285; V
